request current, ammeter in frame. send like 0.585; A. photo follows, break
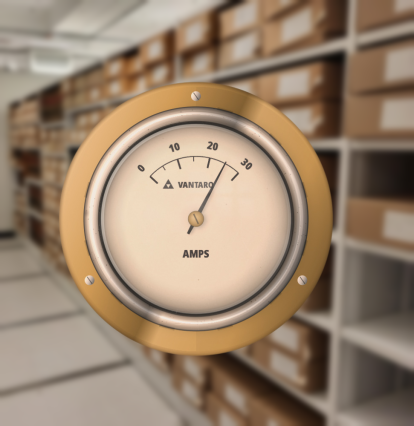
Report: 25; A
